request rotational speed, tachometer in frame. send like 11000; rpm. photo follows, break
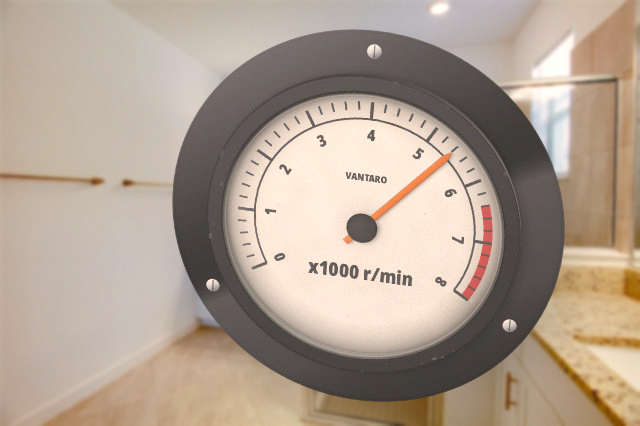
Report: 5400; rpm
